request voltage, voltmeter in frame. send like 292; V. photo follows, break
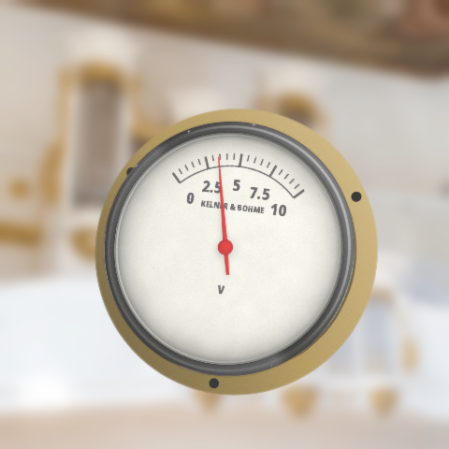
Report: 3.5; V
